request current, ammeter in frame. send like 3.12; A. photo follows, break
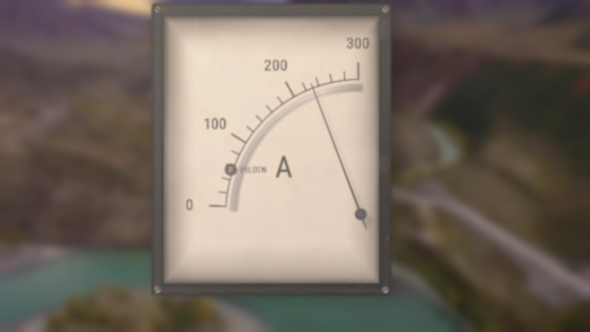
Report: 230; A
